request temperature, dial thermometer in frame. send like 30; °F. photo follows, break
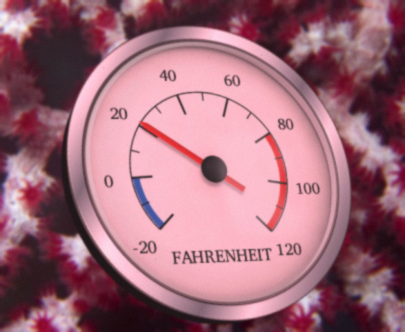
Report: 20; °F
